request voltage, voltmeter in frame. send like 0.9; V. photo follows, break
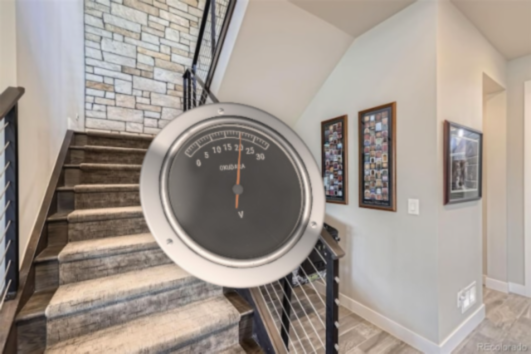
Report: 20; V
